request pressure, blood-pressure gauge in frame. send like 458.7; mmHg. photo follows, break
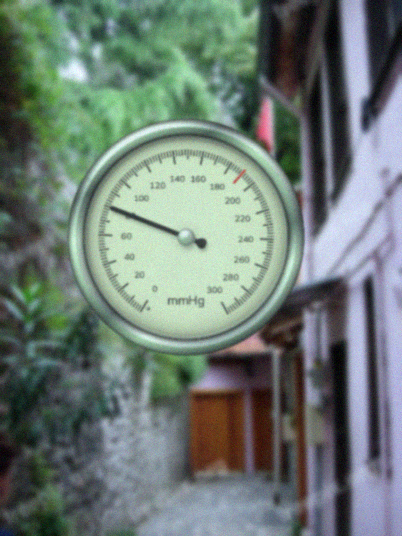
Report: 80; mmHg
